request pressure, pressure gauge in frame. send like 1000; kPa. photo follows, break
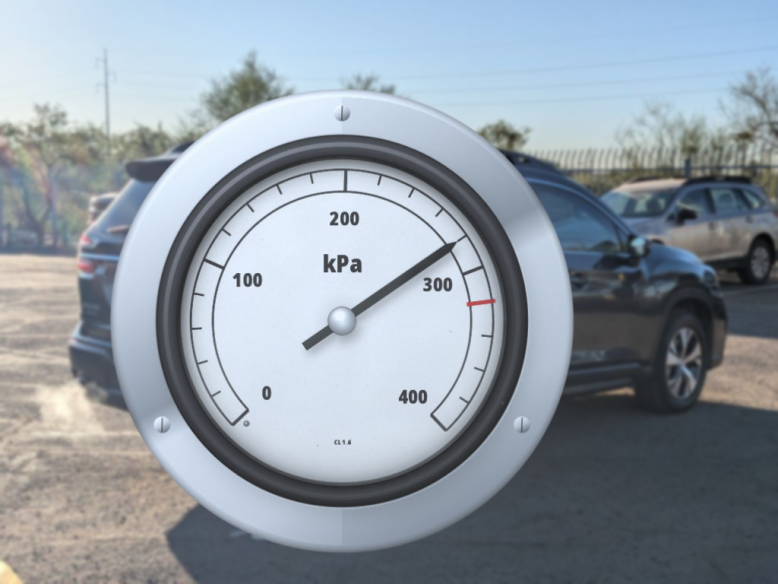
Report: 280; kPa
